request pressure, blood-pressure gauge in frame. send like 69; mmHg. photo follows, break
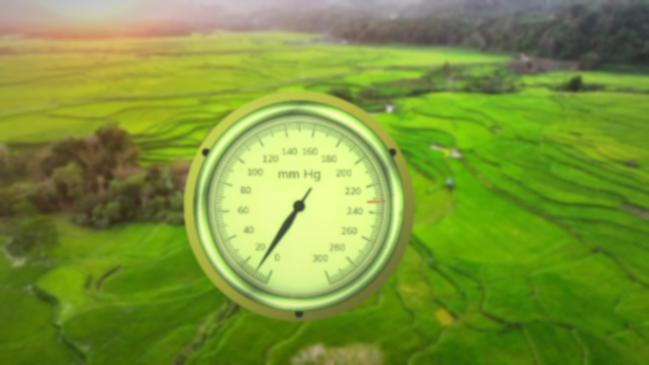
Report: 10; mmHg
